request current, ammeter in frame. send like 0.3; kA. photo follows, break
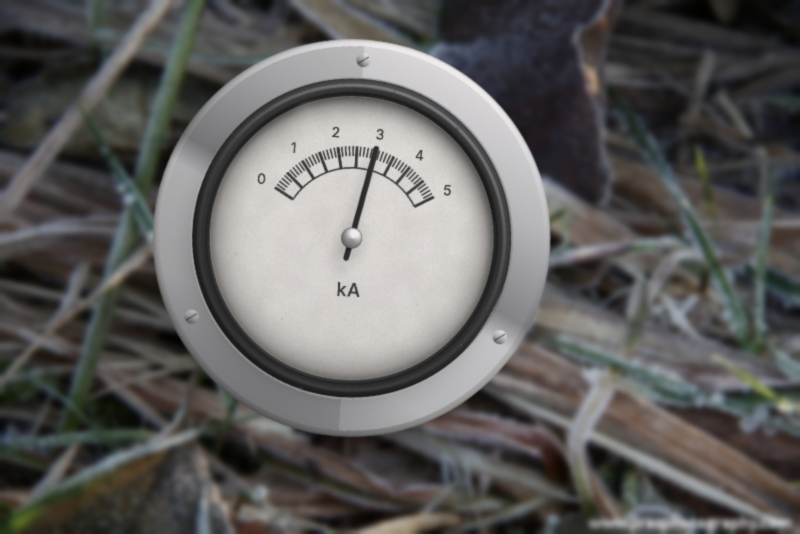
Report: 3; kA
